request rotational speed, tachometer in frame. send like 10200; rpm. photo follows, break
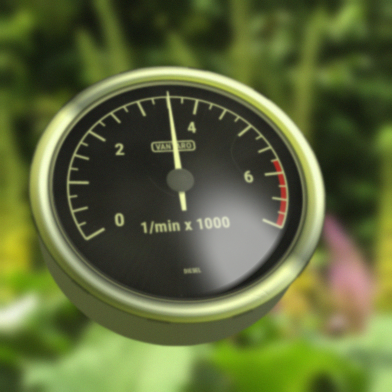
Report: 3500; rpm
